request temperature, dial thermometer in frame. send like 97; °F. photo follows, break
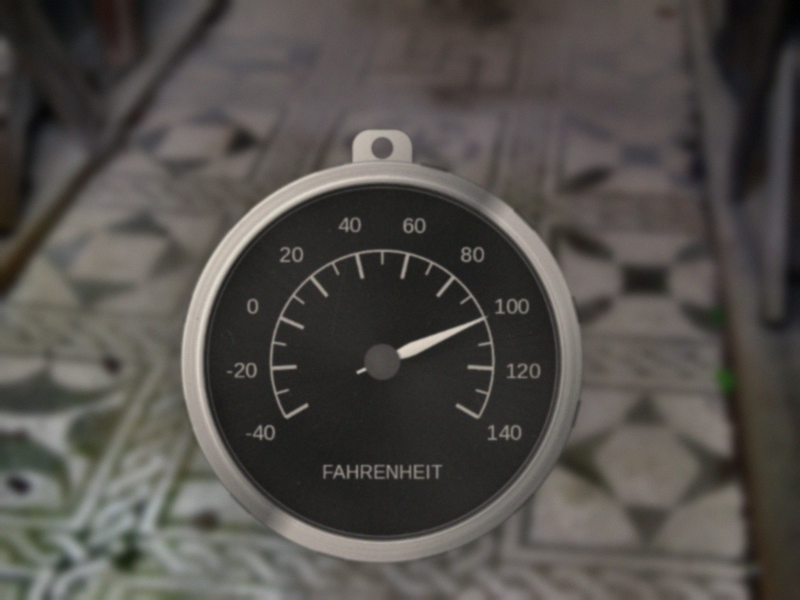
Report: 100; °F
